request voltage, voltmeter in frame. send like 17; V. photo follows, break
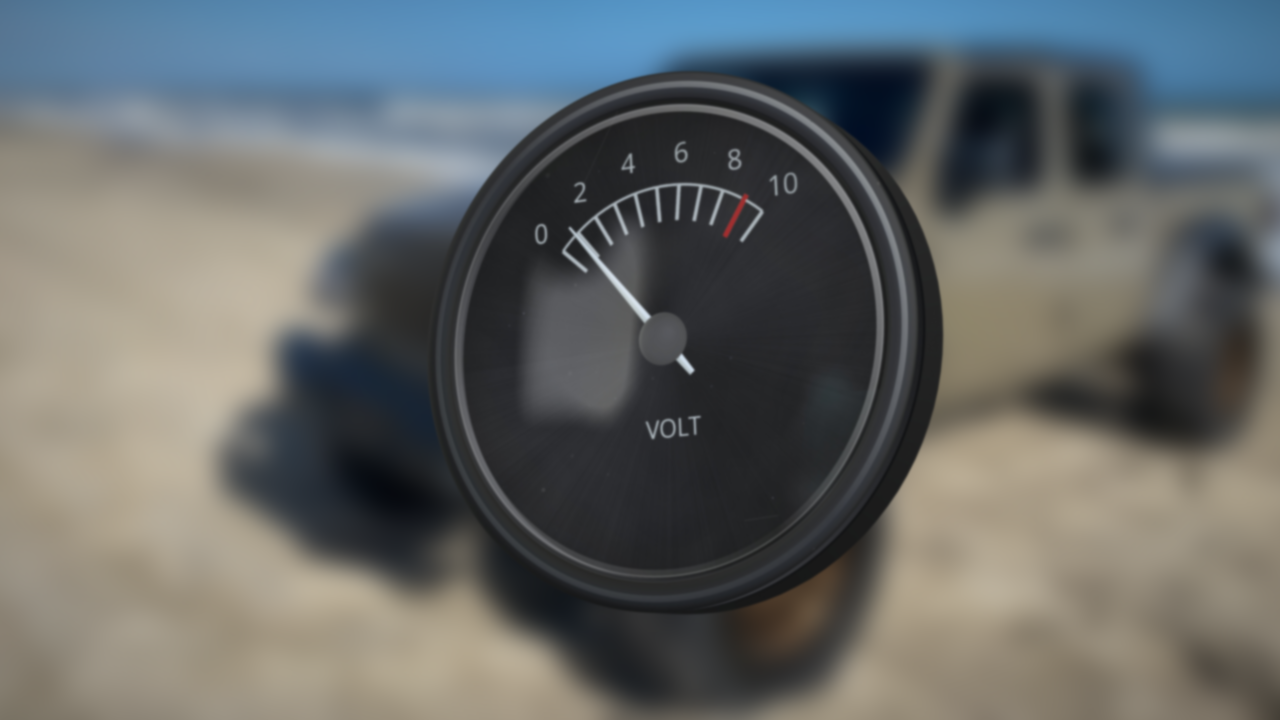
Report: 1; V
